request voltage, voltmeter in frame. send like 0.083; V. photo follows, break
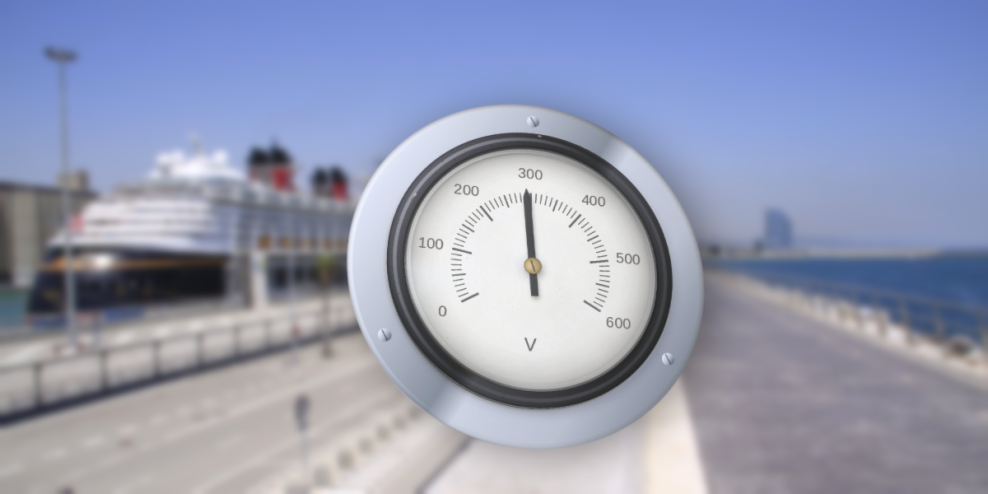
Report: 290; V
